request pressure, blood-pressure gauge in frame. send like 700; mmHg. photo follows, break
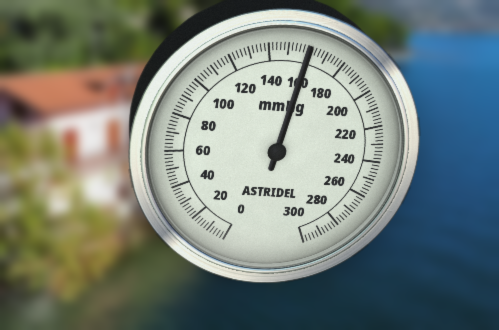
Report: 160; mmHg
